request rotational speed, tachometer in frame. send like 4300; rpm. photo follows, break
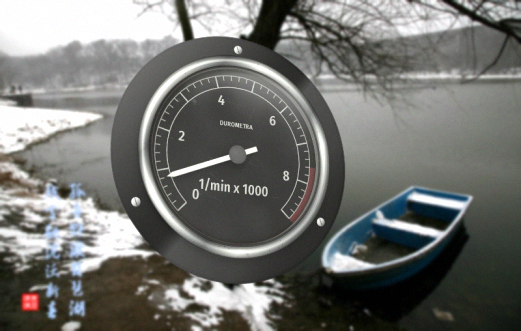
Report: 800; rpm
